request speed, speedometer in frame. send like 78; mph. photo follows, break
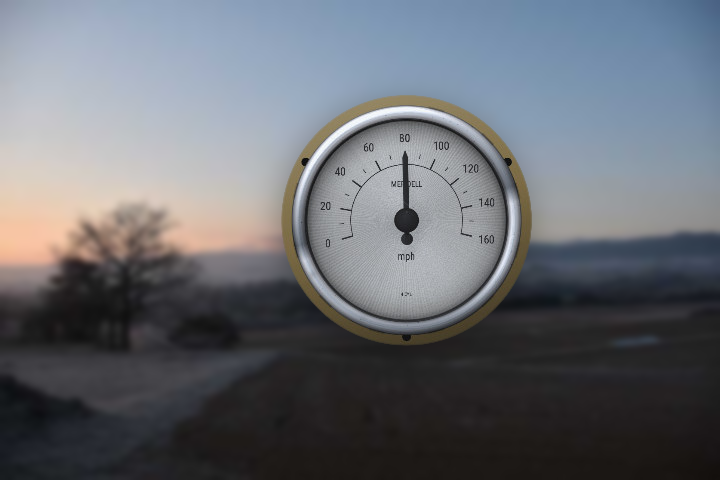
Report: 80; mph
